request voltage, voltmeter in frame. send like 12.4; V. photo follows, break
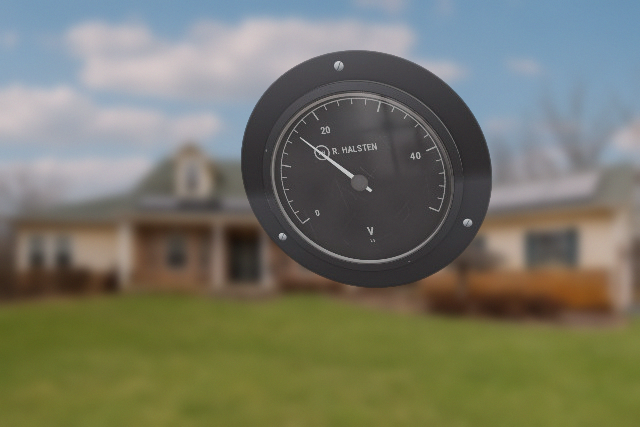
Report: 16; V
